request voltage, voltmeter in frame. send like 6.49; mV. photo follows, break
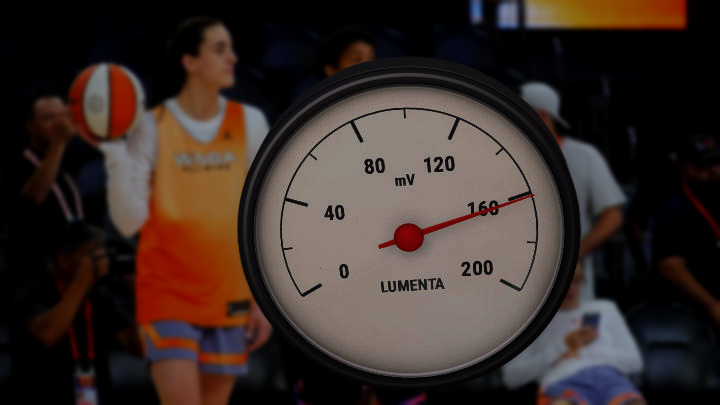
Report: 160; mV
